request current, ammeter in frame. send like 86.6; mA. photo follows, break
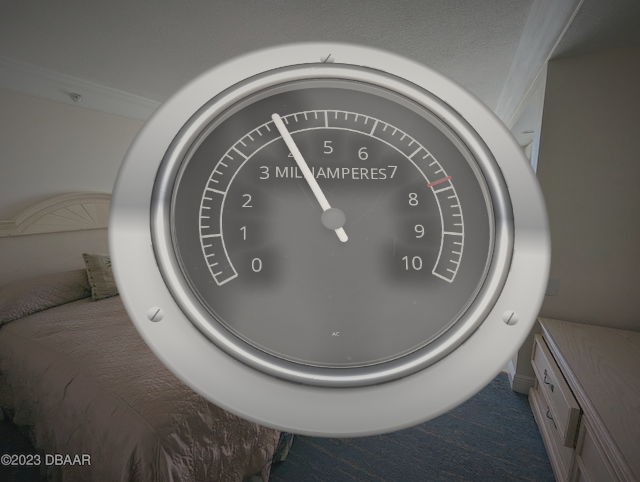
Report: 4; mA
